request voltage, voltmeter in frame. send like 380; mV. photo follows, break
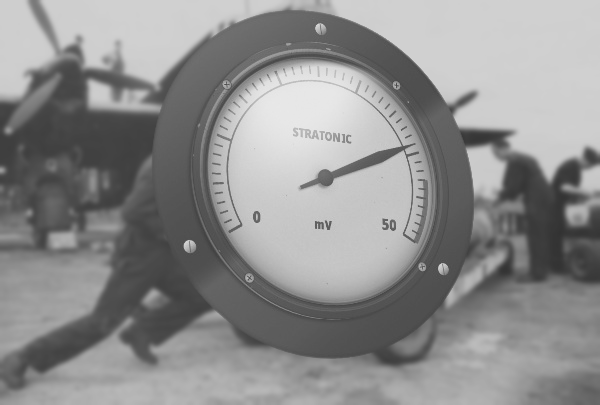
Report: 39; mV
